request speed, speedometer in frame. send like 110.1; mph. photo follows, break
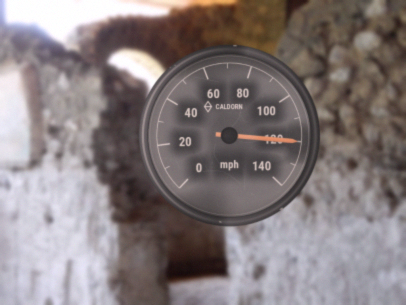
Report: 120; mph
